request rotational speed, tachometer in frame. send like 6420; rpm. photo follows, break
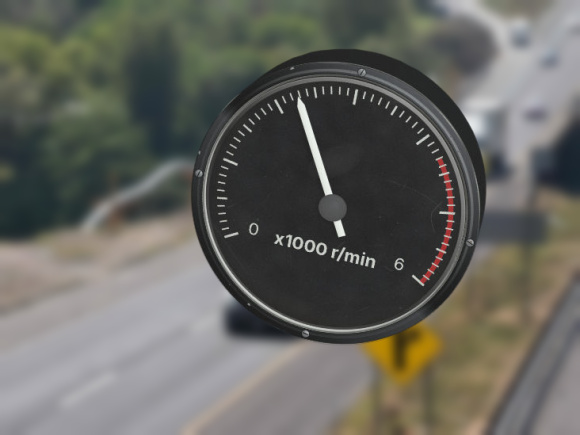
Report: 2300; rpm
